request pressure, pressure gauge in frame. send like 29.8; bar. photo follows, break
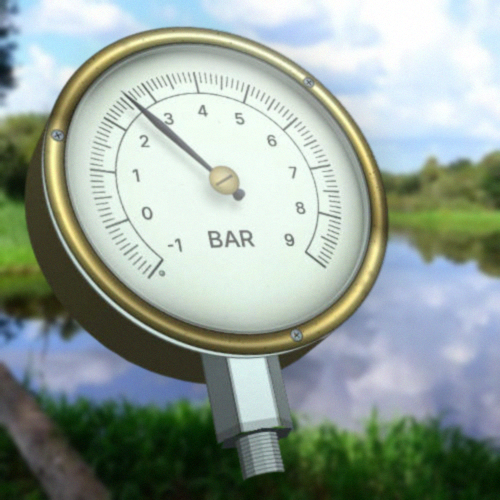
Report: 2.5; bar
